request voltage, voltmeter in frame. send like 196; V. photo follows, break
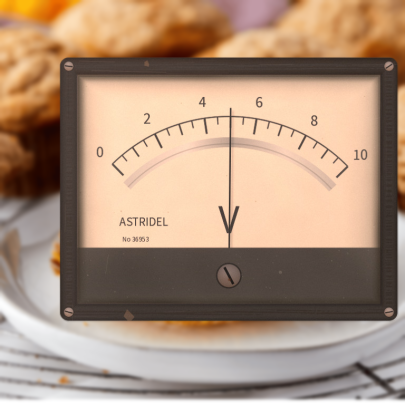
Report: 5; V
